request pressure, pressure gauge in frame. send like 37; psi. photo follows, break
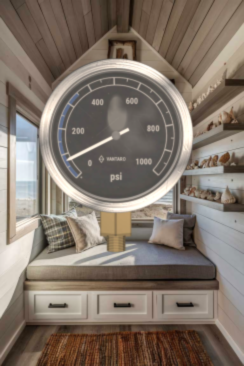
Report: 75; psi
